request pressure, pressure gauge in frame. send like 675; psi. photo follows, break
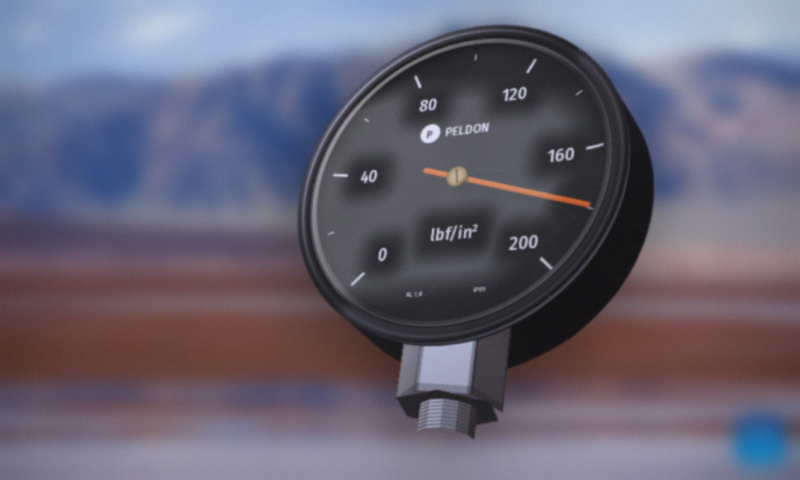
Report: 180; psi
